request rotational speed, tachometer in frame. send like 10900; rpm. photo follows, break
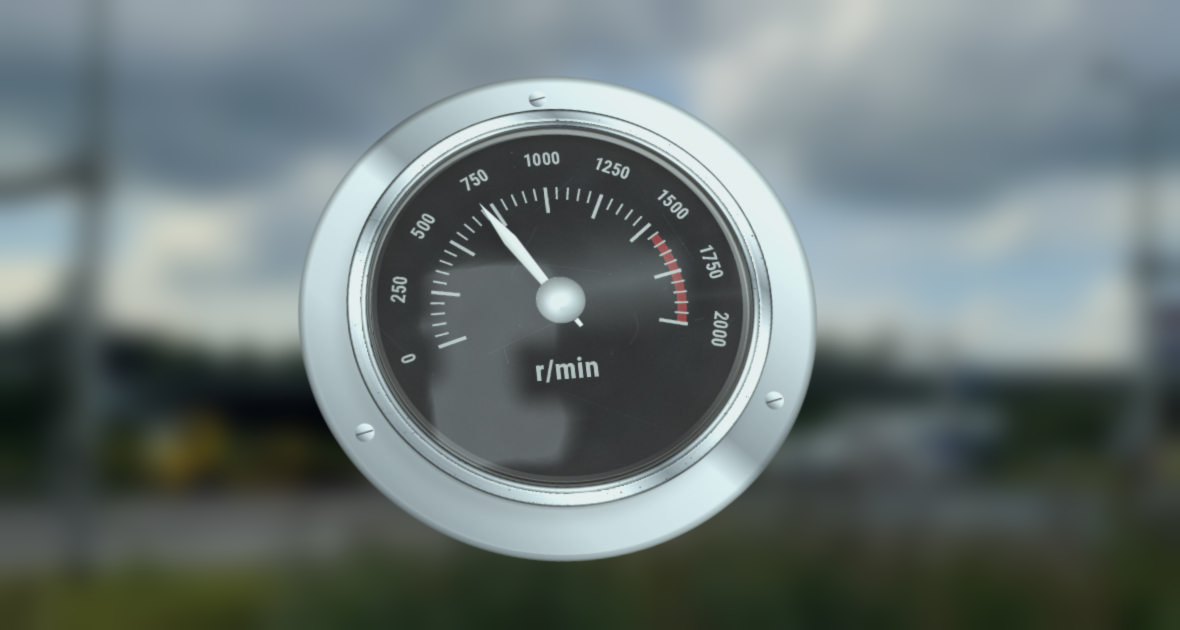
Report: 700; rpm
